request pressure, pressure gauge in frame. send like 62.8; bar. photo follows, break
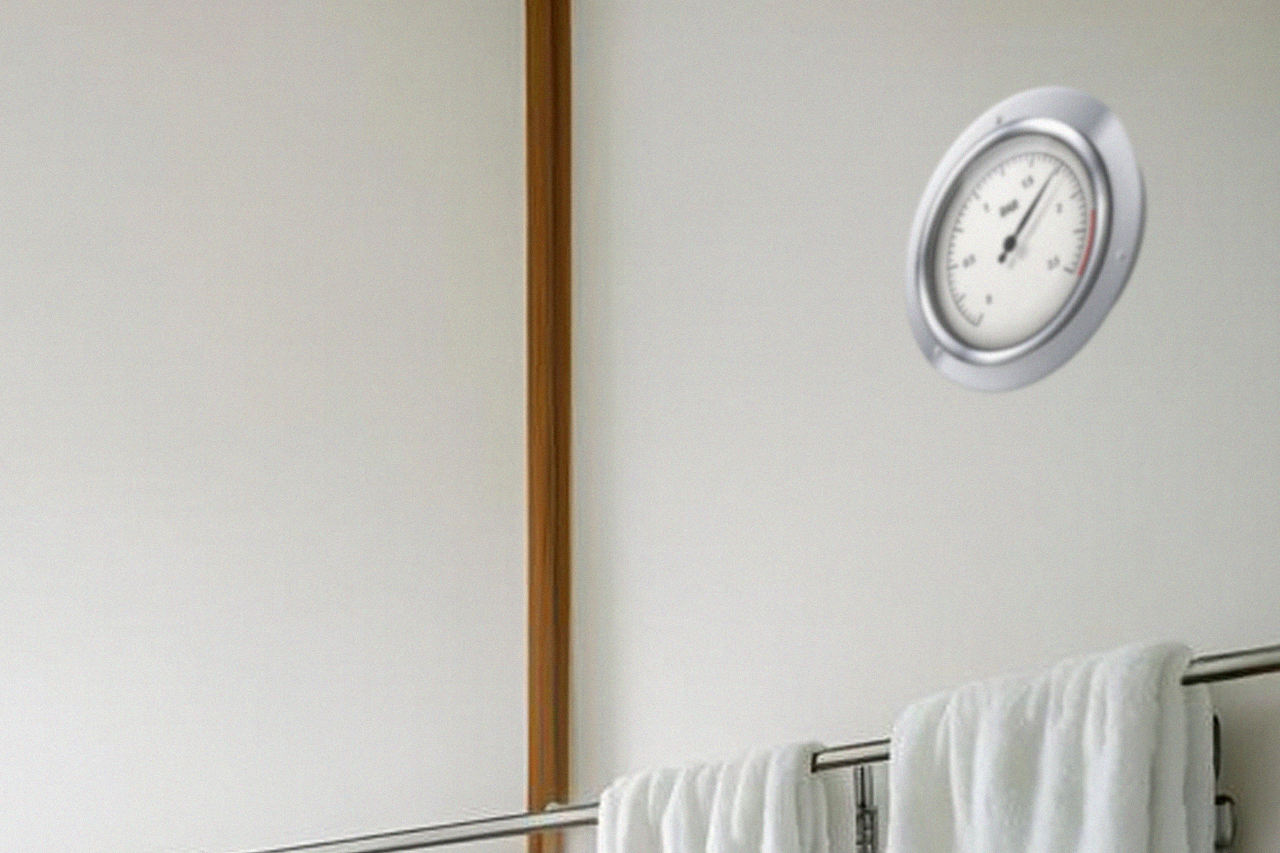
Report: 1.75; bar
